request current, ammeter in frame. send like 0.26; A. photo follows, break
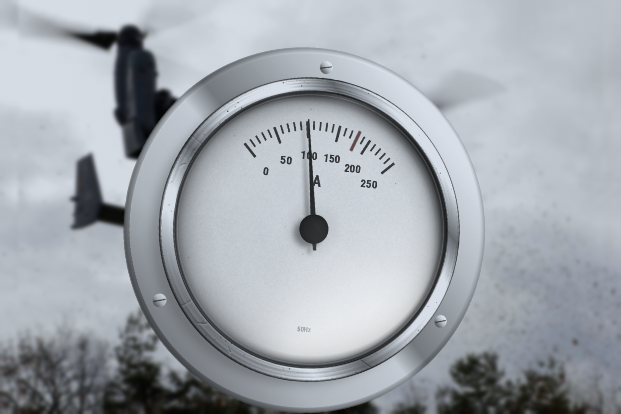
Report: 100; A
